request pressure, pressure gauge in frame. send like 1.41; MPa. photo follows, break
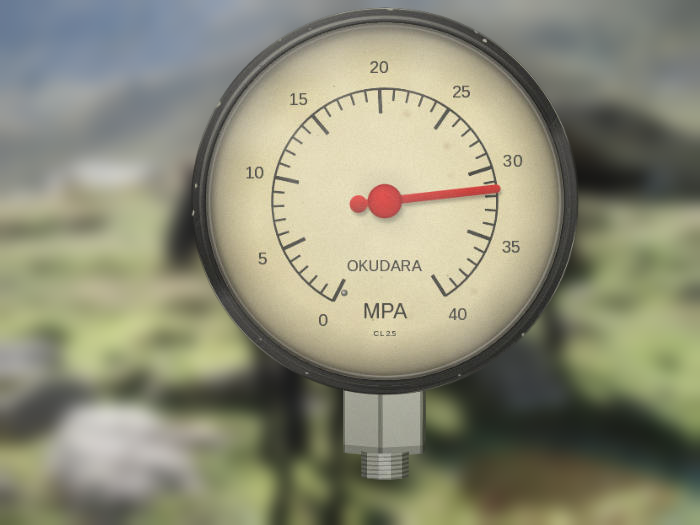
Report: 31.5; MPa
